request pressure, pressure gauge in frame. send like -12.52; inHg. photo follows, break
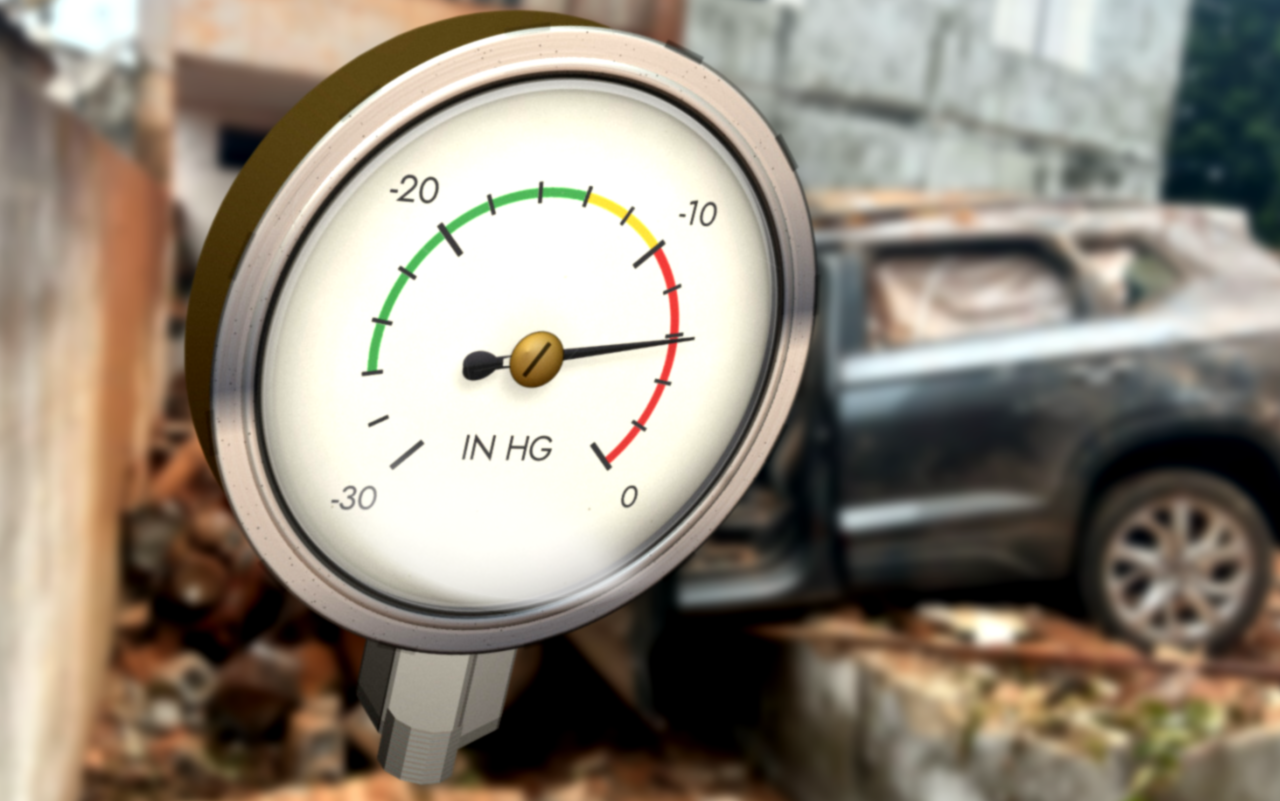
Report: -6; inHg
